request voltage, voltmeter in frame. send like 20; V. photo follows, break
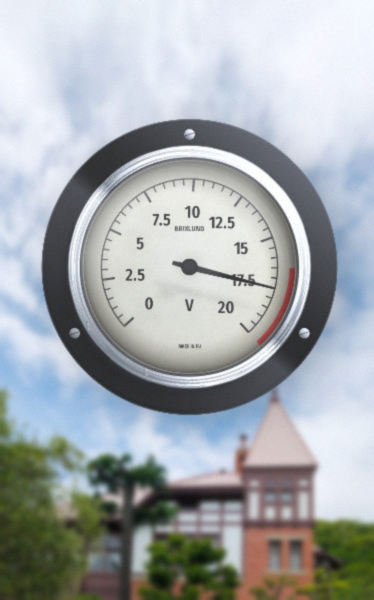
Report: 17.5; V
